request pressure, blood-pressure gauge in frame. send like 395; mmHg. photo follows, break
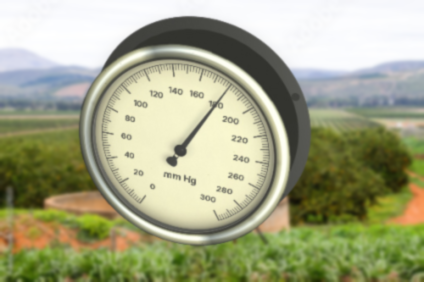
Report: 180; mmHg
